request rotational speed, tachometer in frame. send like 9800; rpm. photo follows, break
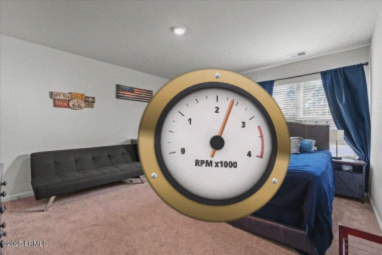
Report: 2375; rpm
